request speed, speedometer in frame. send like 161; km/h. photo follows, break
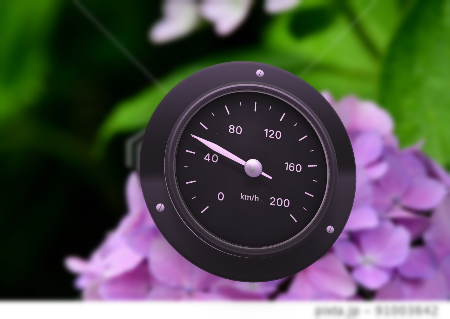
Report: 50; km/h
